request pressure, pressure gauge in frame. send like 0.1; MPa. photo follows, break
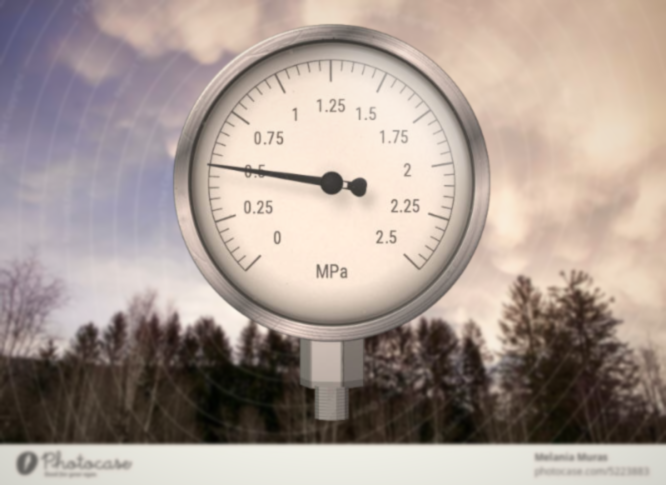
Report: 0.5; MPa
